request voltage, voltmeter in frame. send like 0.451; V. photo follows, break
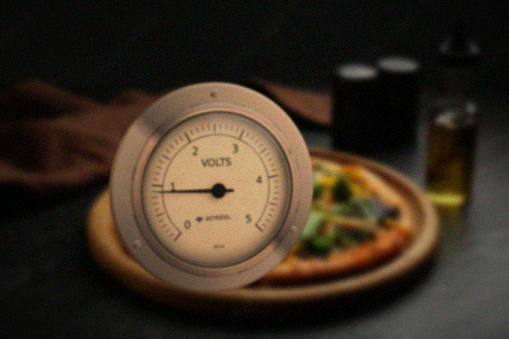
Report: 0.9; V
